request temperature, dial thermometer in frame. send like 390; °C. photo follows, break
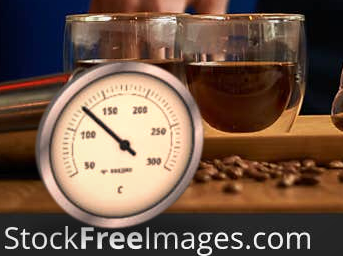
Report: 125; °C
